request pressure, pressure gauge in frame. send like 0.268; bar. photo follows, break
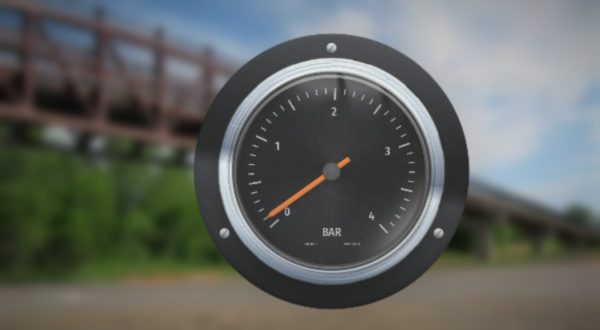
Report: 0.1; bar
